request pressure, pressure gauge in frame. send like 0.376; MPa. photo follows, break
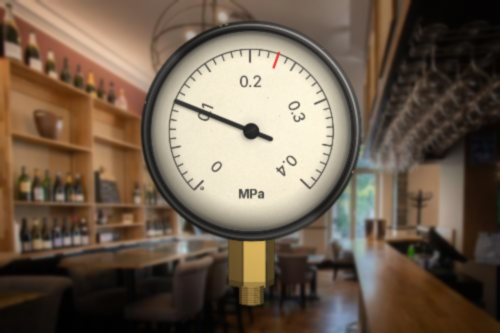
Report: 0.1; MPa
